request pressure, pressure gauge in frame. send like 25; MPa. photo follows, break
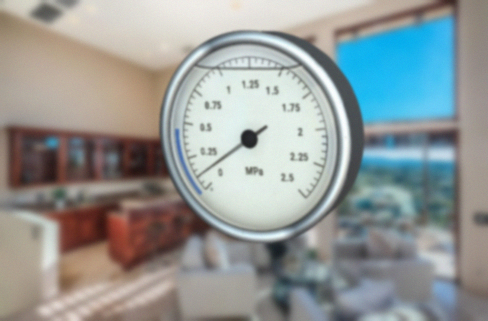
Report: 0.1; MPa
